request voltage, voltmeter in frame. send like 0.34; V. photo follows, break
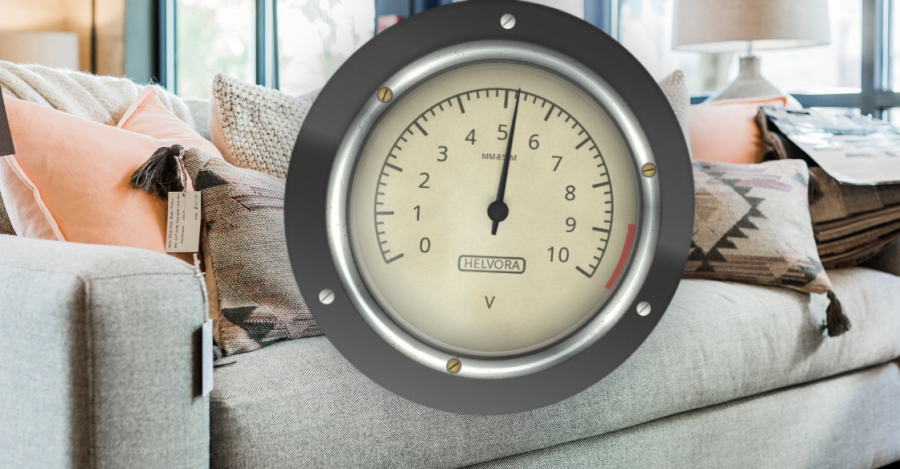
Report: 5.2; V
